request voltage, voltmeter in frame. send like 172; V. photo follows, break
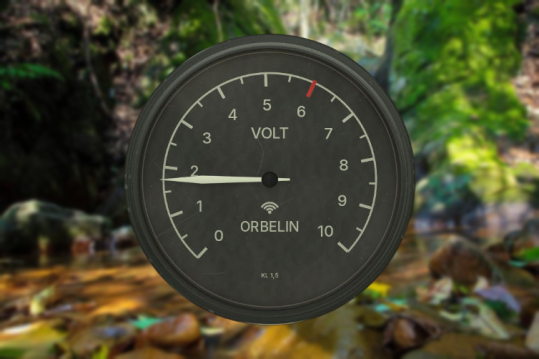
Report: 1.75; V
